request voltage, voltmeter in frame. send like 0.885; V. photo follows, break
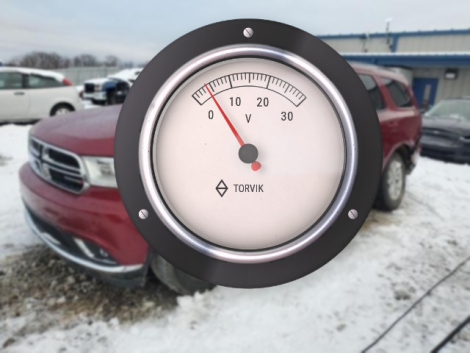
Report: 4; V
